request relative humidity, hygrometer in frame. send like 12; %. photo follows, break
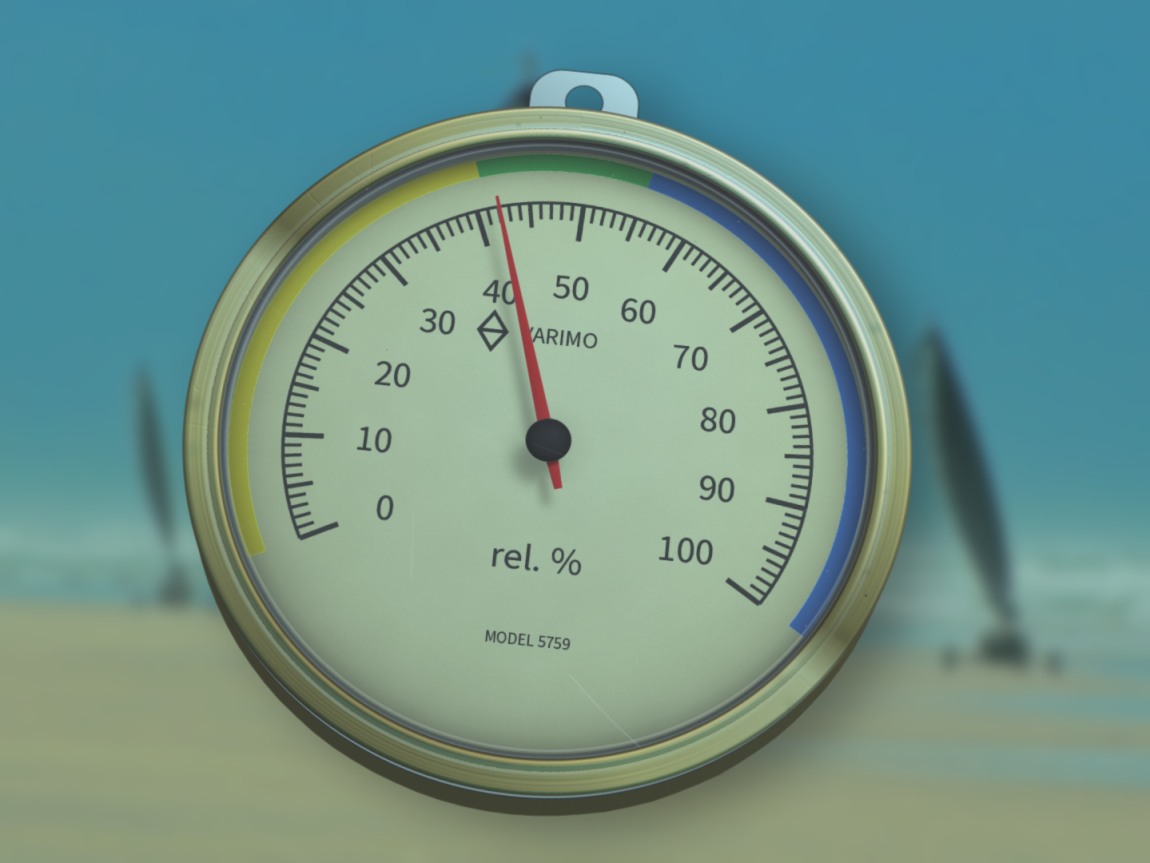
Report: 42; %
